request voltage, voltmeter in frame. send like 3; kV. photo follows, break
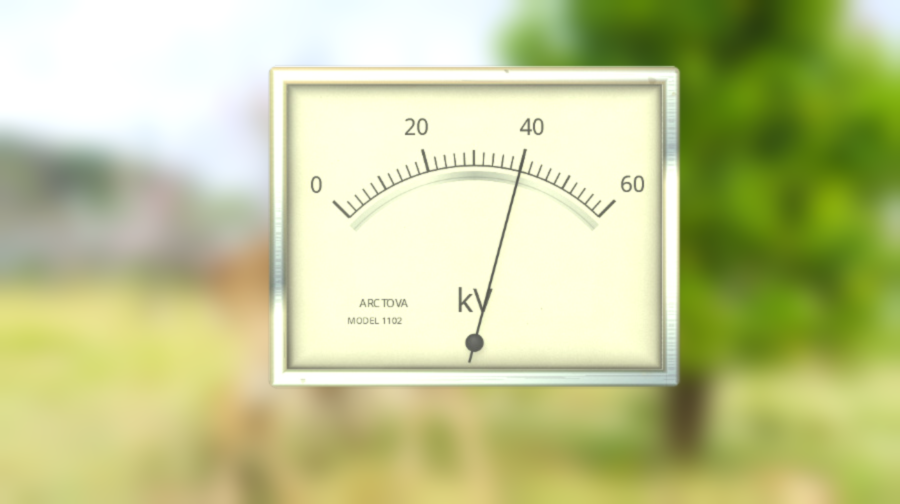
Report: 40; kV
